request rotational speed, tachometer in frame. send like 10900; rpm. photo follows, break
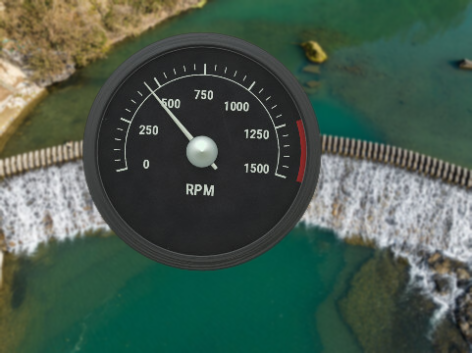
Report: 450; rpm
